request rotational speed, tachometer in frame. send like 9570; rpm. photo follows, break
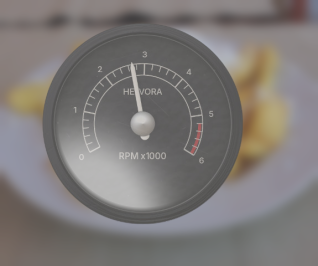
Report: 2700; rpm
